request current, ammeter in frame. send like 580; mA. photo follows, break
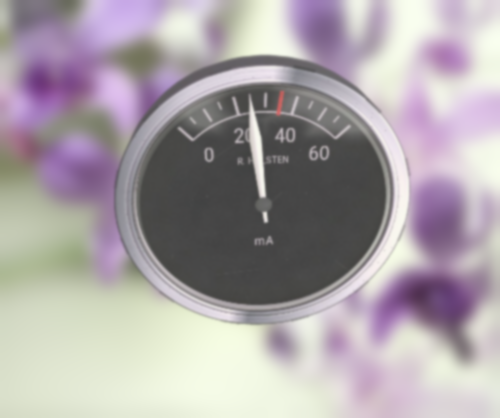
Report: 25; mA
